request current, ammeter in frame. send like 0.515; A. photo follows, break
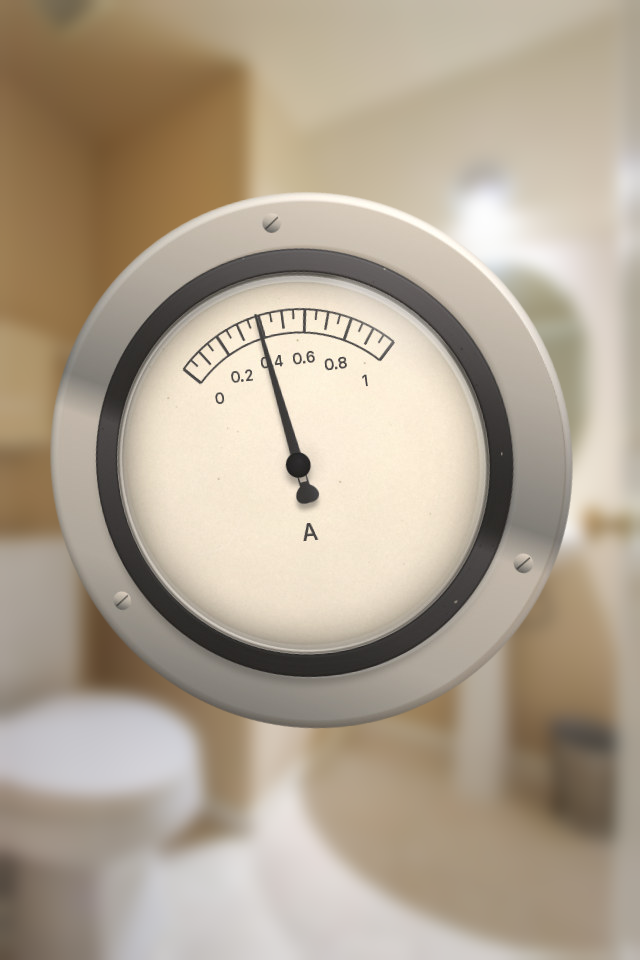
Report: 0.4; A
